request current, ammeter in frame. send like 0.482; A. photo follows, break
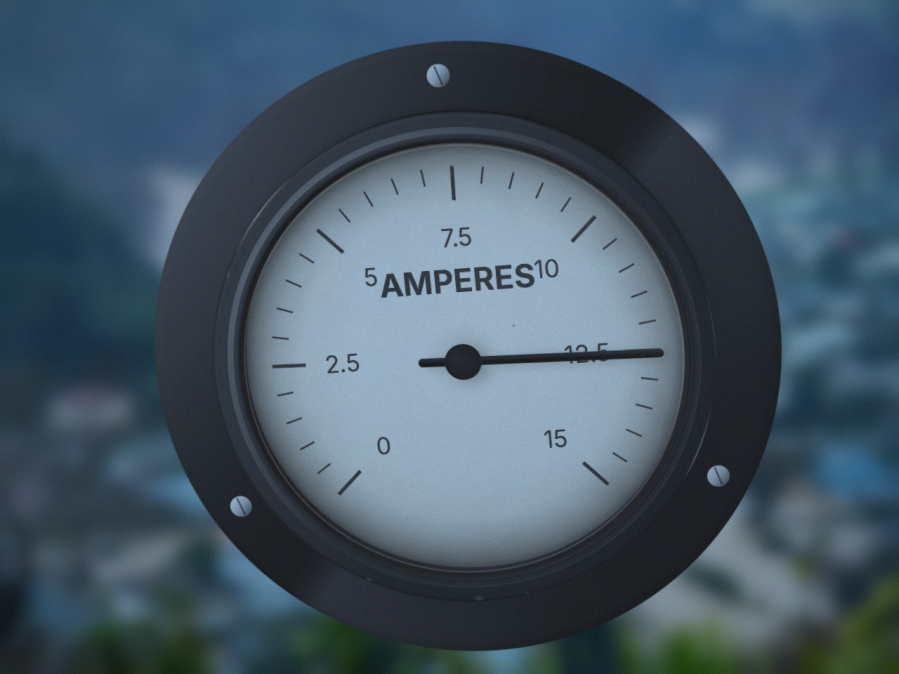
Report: 12.5; A
